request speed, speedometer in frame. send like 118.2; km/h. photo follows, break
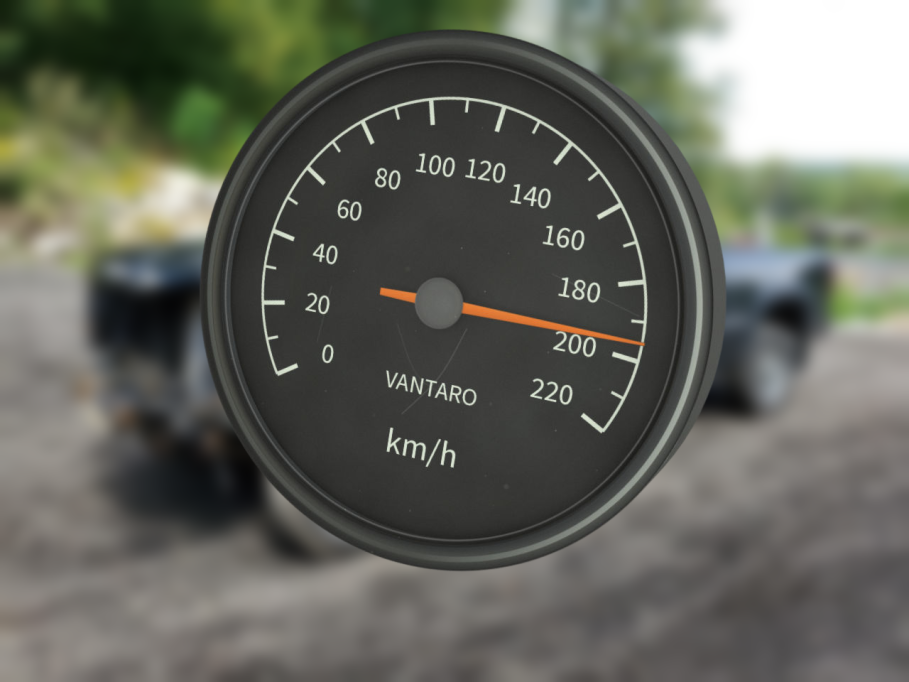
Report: 195; km/h
